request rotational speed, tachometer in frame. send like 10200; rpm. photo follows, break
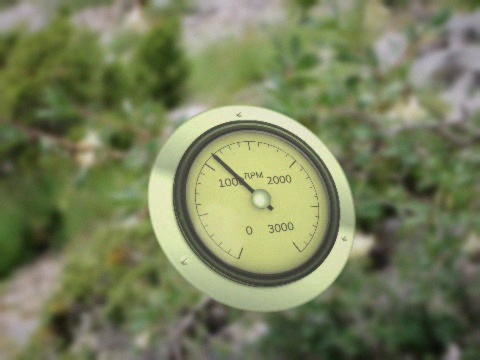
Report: 1100; rpm
